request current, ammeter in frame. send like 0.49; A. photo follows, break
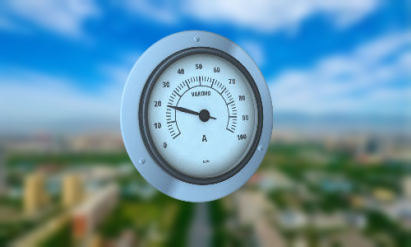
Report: 20; A
